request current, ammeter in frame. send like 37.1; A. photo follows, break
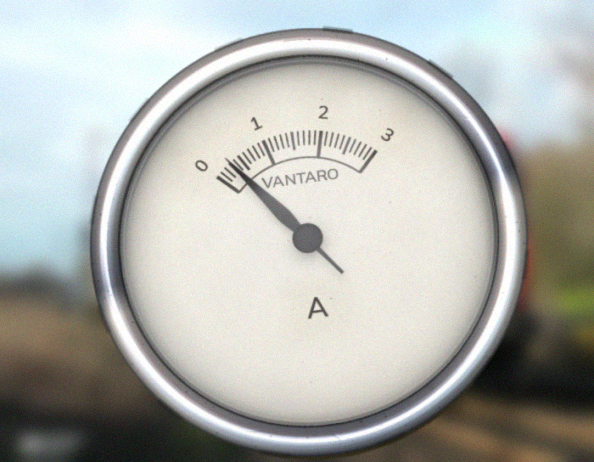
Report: 0.3; A
